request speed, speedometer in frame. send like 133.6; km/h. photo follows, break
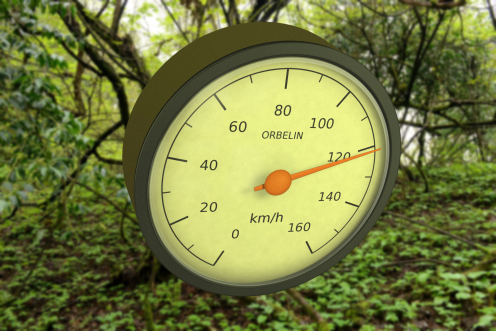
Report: 120; km/h
